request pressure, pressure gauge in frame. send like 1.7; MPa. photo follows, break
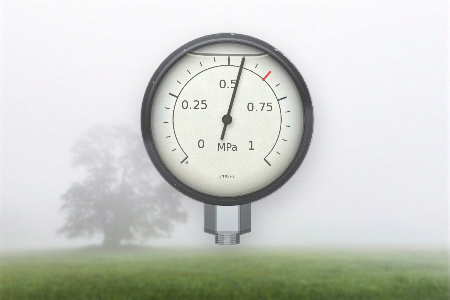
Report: 0.55; MPa
